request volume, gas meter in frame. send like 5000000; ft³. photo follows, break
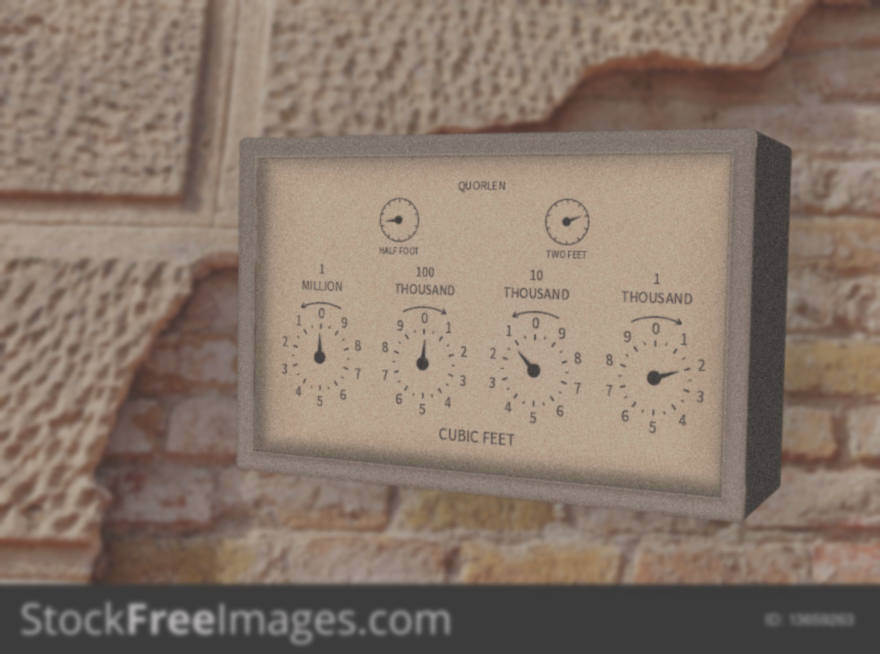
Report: 1200; ft³
